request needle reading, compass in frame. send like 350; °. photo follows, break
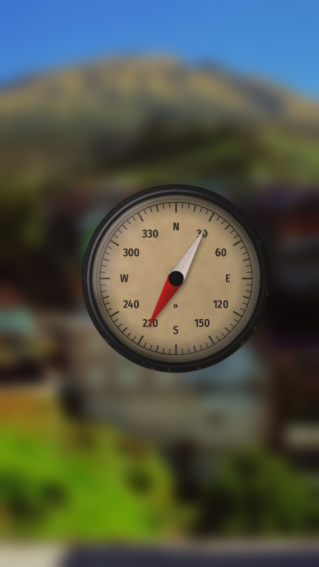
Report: 210; °
